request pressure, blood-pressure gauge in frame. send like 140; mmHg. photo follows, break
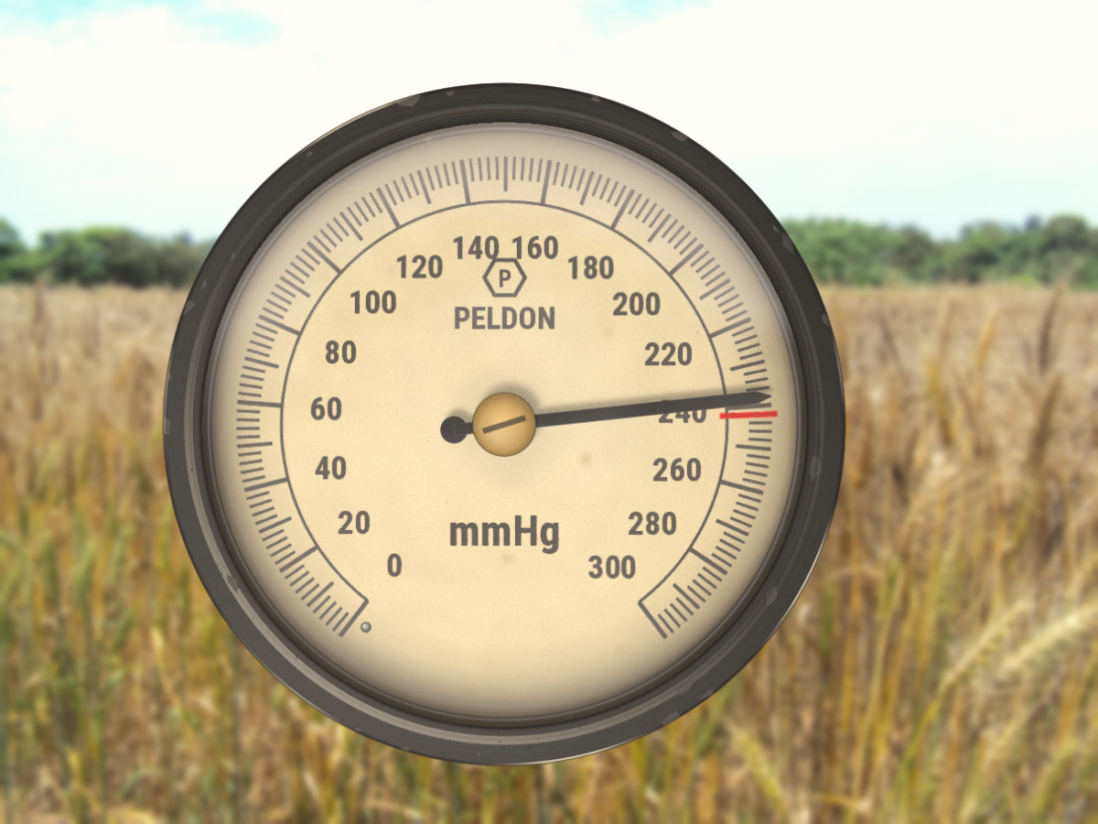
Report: 238; mmHg
